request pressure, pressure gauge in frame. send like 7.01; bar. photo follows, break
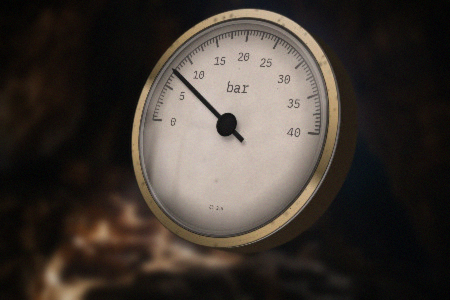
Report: 7.5; bar
